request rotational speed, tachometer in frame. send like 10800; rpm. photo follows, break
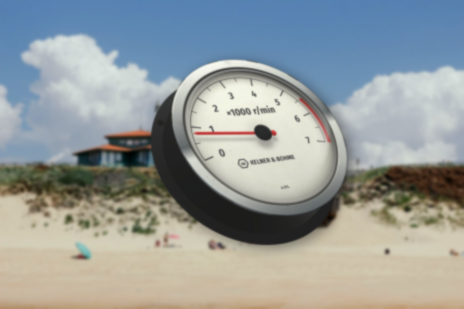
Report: 750; rpm
